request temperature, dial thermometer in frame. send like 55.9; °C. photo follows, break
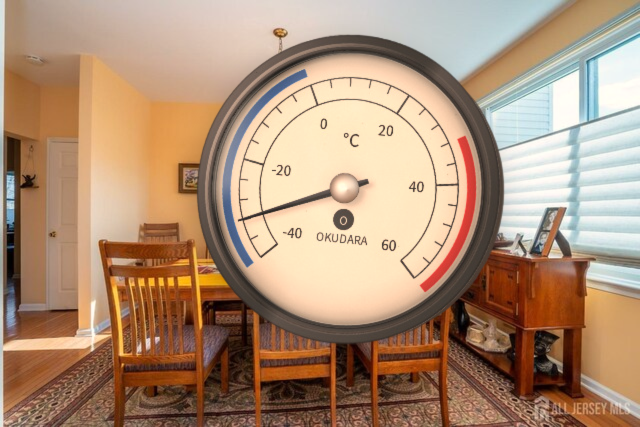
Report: -32; °C
